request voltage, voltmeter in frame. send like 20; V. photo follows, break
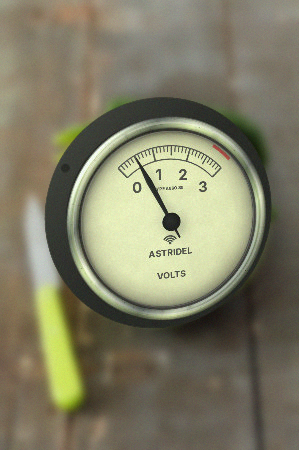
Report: 0.5; V
